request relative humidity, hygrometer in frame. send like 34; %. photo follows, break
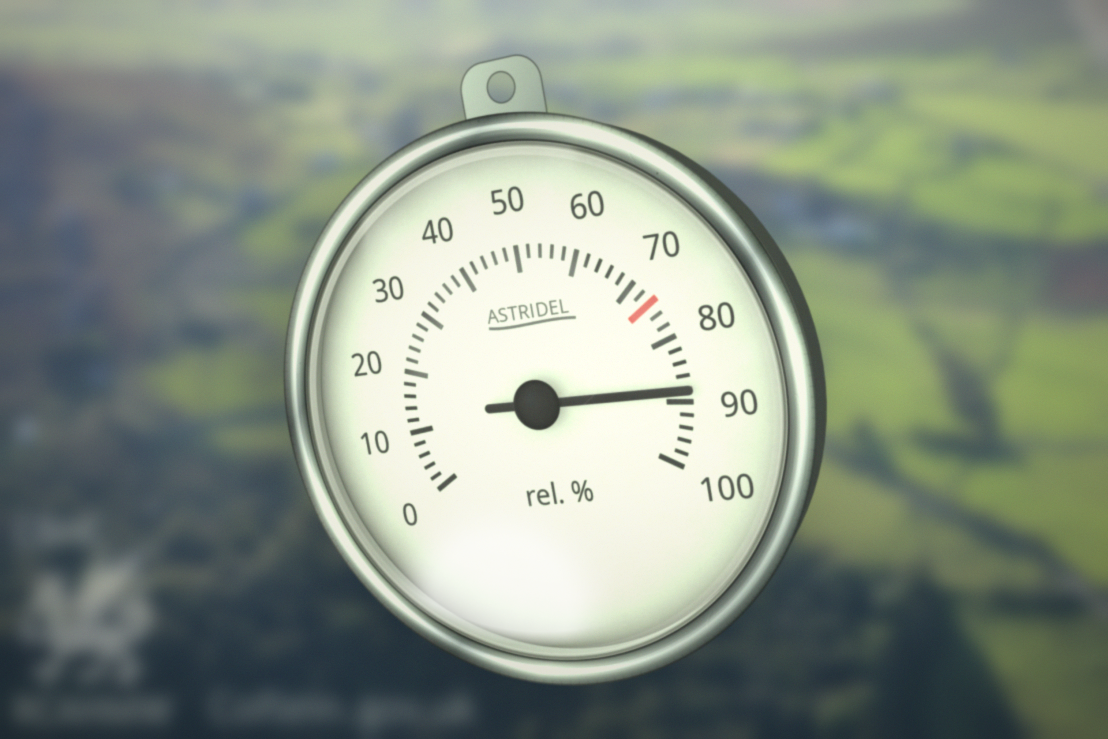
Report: 88; %
